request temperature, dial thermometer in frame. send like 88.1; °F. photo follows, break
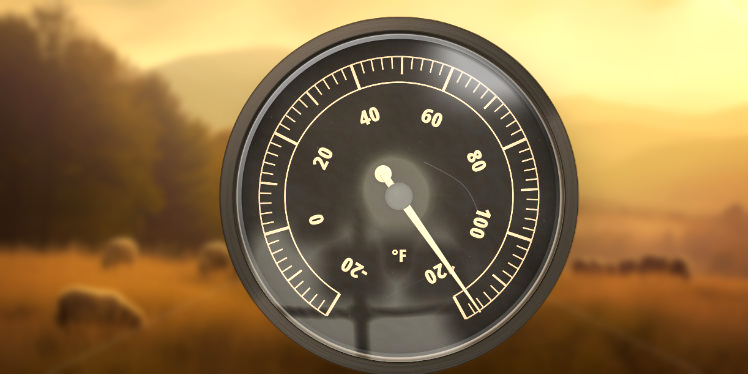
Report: 117; °F
